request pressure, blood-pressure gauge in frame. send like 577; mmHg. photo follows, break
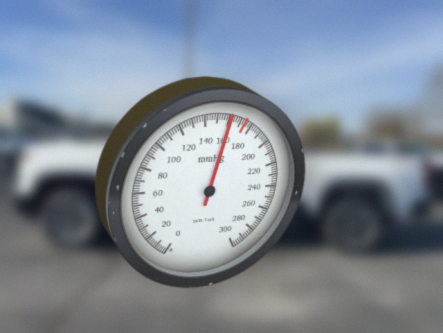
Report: 160; mmHg
